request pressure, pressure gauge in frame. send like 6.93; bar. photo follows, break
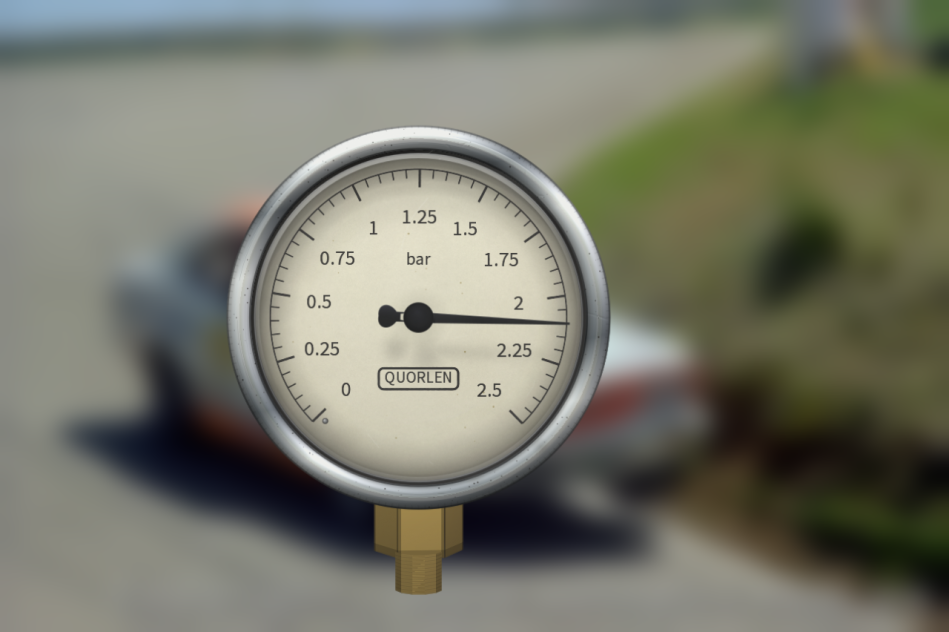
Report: 2.1; bar
